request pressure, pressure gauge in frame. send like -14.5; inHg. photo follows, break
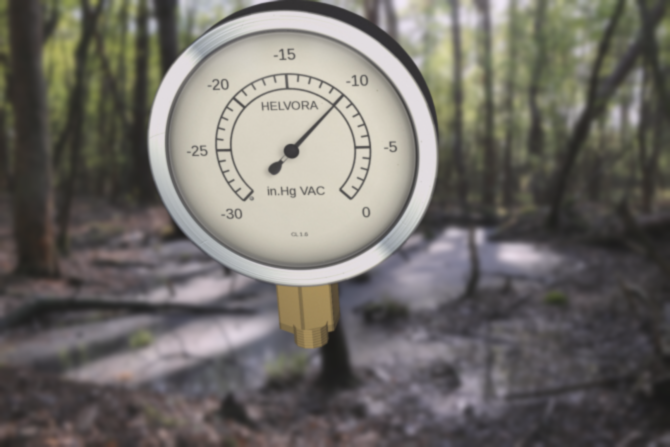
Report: -10; inHg
